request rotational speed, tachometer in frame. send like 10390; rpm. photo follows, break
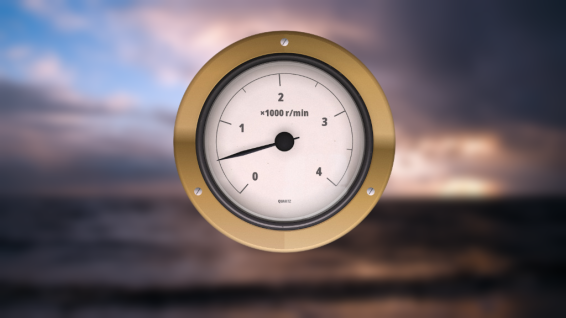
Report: 500; rpm
